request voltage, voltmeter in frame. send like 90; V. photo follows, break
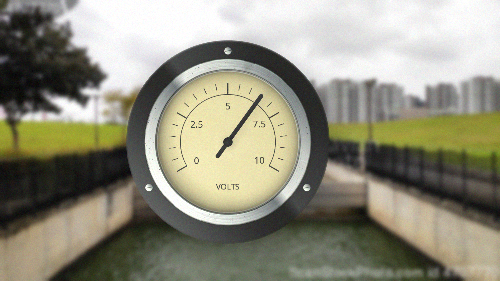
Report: 6.5; V
